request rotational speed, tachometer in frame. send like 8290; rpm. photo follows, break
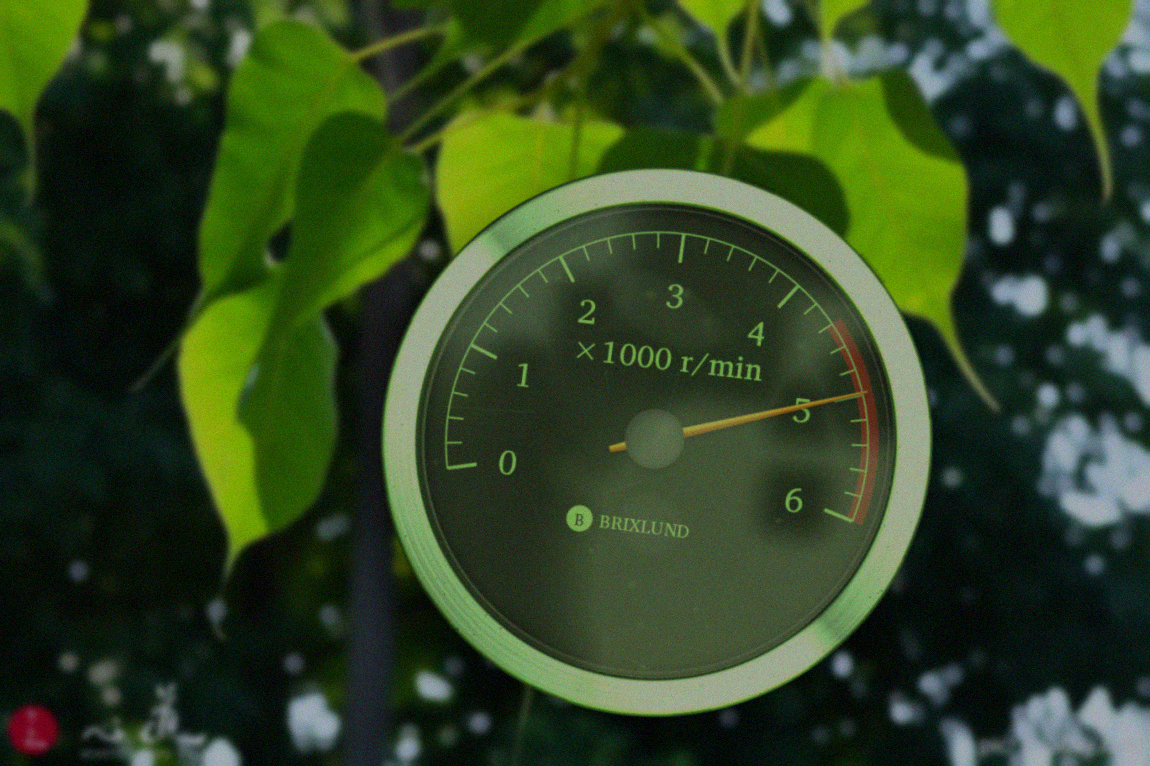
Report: 5000; rpm
